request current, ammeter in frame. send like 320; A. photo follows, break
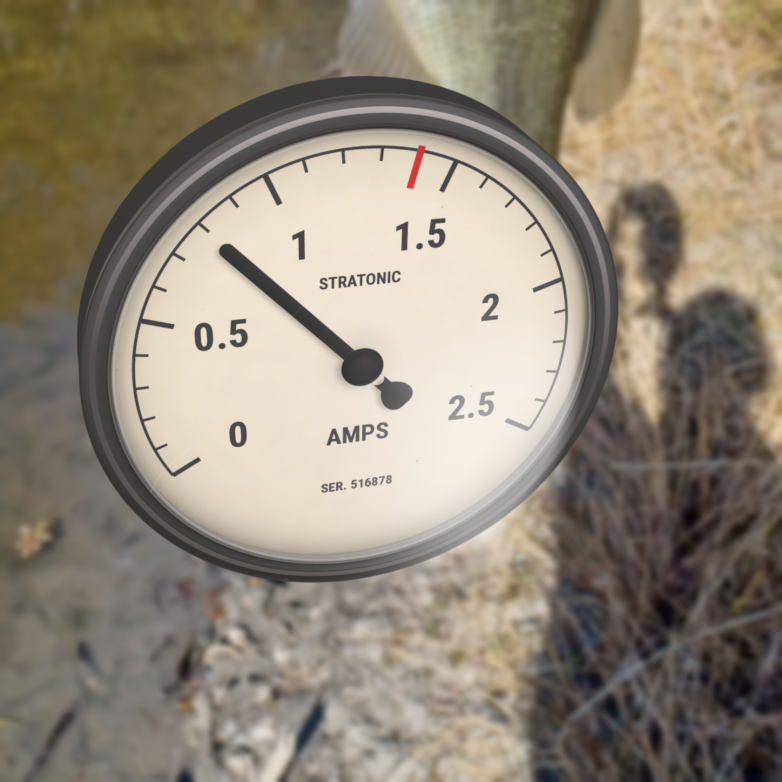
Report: 0.8; A
